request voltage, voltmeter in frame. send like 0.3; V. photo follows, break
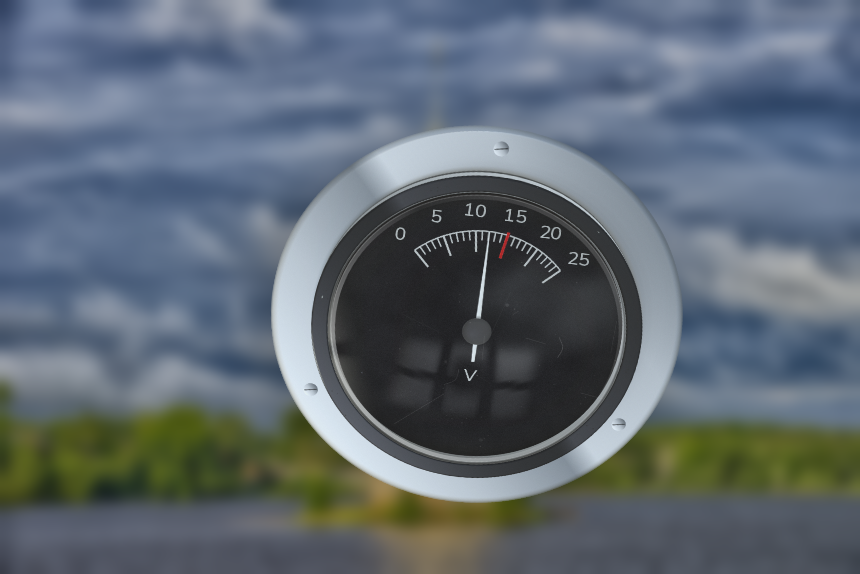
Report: 12; V
